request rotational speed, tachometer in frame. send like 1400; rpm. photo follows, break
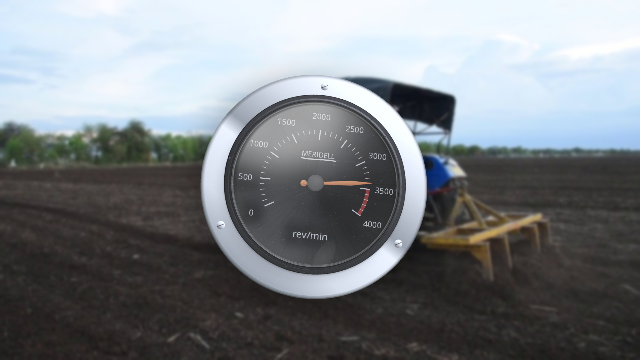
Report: 3400; rpm
